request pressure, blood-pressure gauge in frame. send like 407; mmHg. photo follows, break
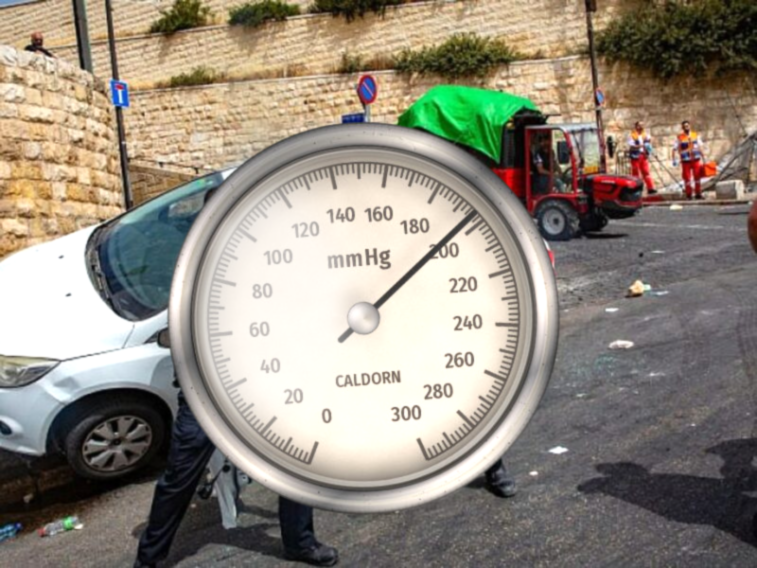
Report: 196; mmHg
